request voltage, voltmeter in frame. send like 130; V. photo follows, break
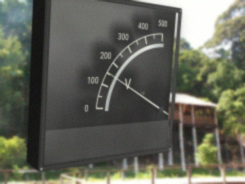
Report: 150; V
